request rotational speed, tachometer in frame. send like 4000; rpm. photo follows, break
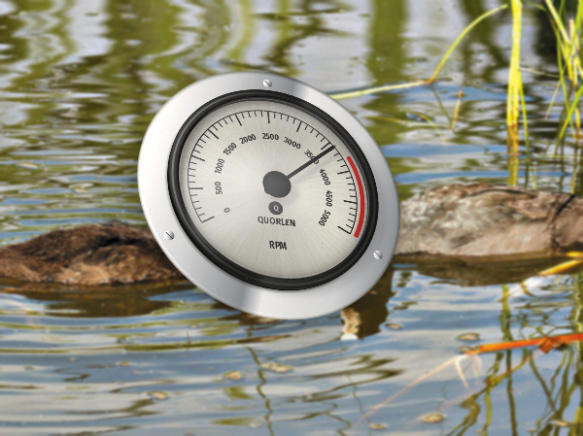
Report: 3600; rpm
